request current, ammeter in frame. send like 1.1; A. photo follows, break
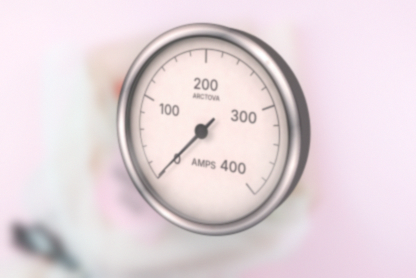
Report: 0; A
